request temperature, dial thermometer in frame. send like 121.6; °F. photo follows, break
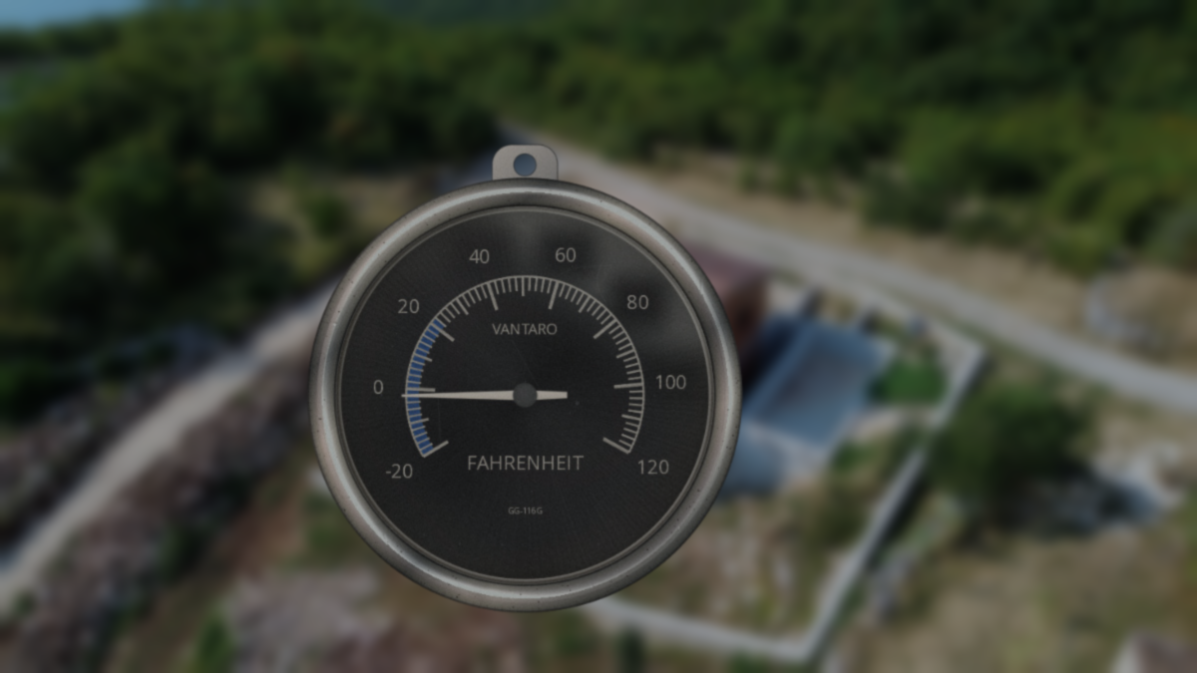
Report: -2; °F
